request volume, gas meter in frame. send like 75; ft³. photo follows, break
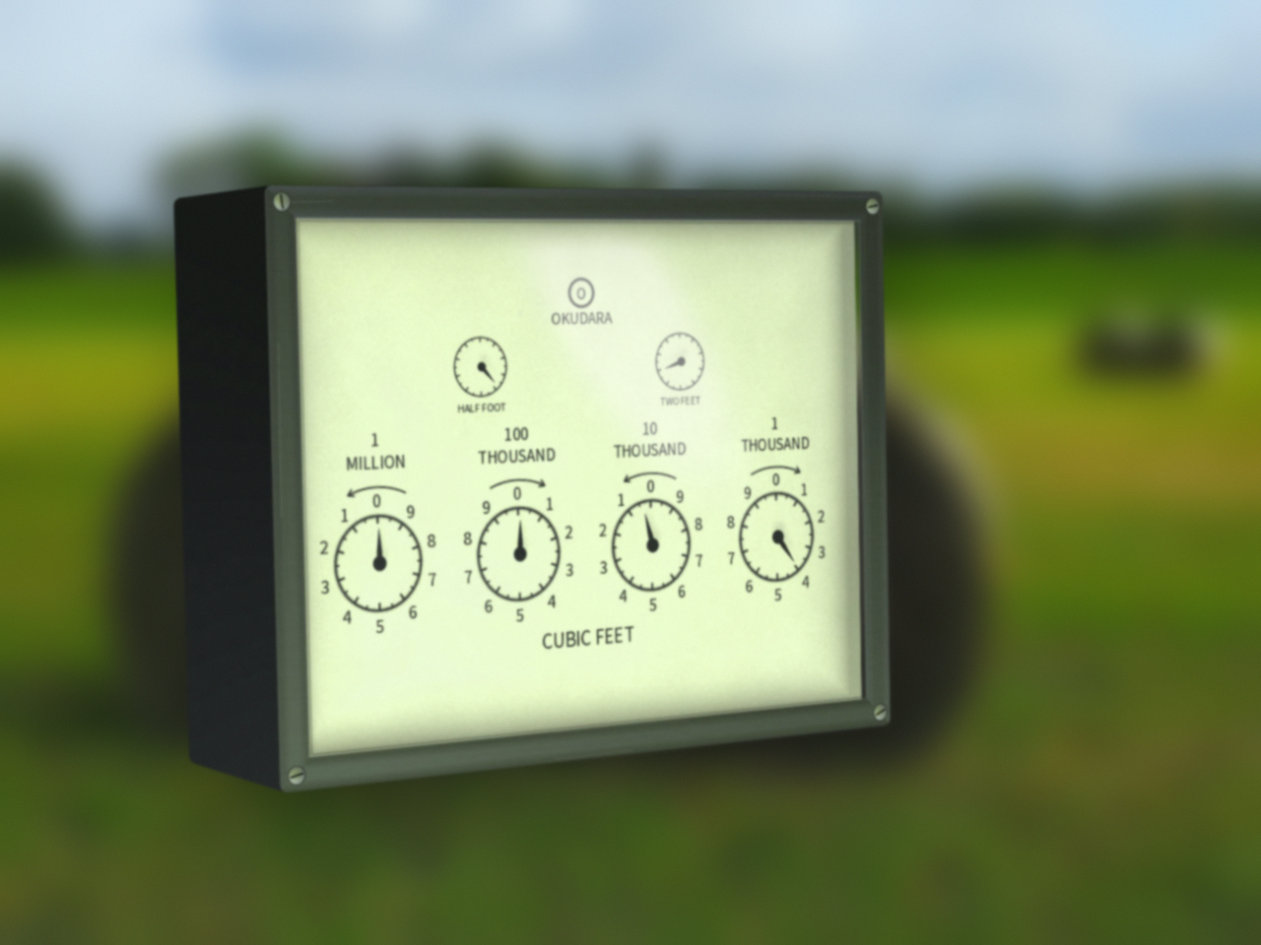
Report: 400; ft³
